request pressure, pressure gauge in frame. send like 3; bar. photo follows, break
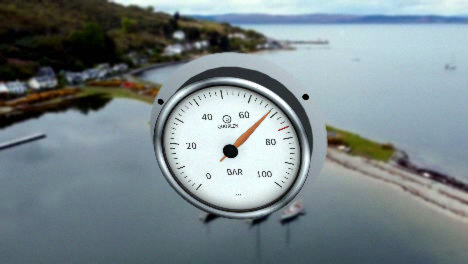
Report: 68; bar
